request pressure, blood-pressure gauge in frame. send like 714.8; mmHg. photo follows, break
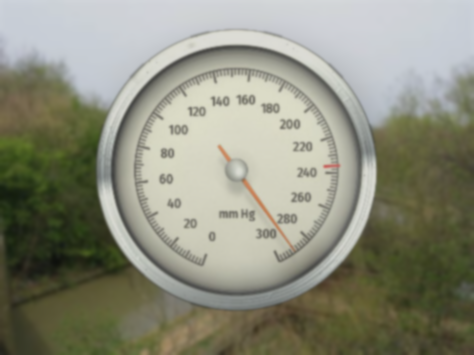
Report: 290; mmHg
